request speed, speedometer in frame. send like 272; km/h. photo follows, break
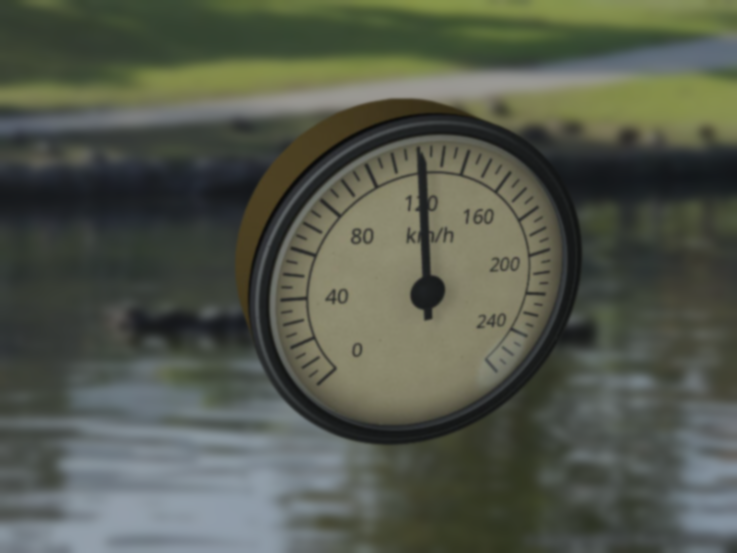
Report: 120; km/h
